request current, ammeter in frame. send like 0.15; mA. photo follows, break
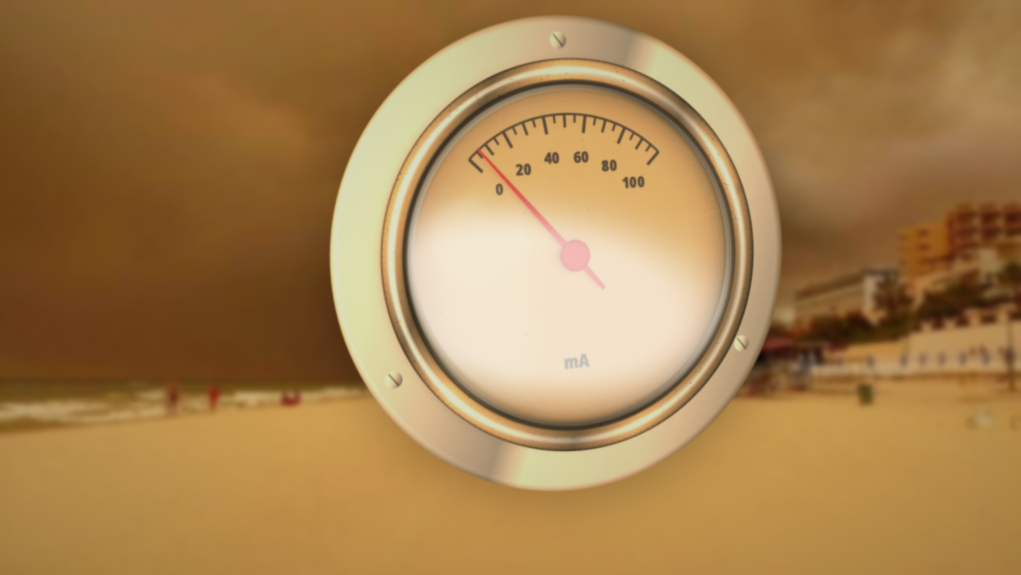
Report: 5; mA
